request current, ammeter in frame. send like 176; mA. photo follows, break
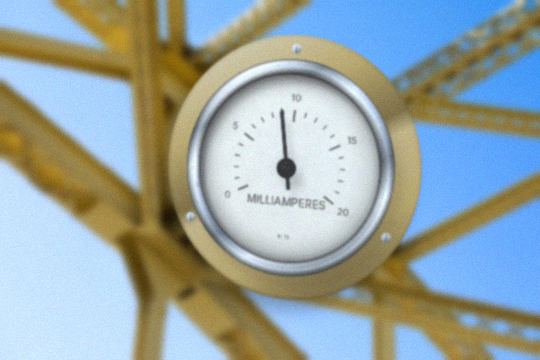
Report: 9; mA
